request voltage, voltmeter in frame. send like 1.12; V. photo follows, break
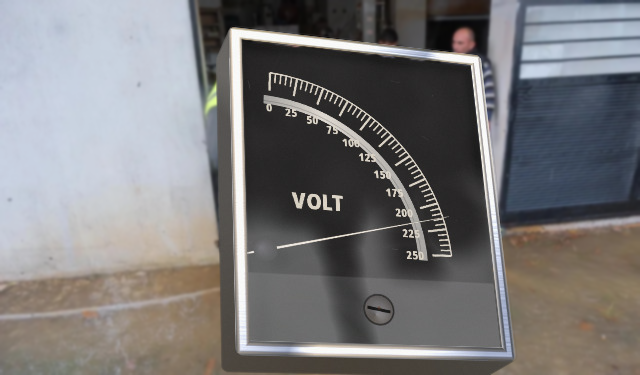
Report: 215; V
